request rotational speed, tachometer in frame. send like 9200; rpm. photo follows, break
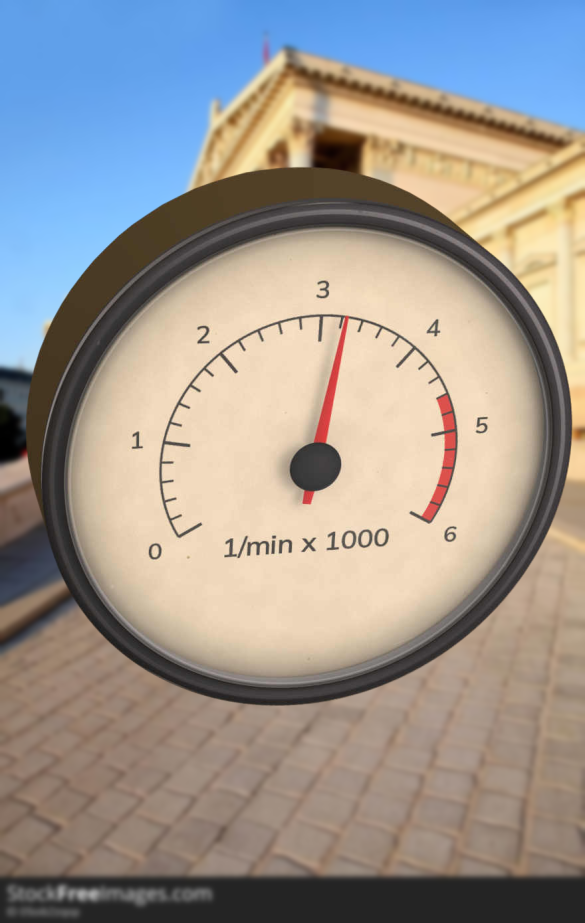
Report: 3200; rpm
